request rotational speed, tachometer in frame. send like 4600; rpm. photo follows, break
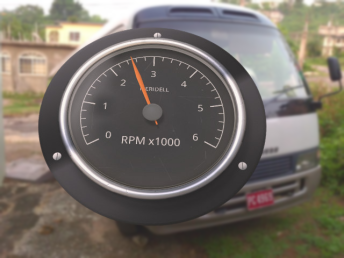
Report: 2500; rpm
